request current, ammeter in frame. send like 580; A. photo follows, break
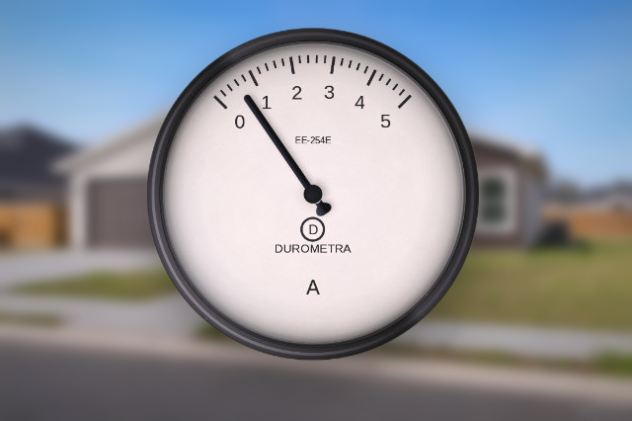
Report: 0.6; A
